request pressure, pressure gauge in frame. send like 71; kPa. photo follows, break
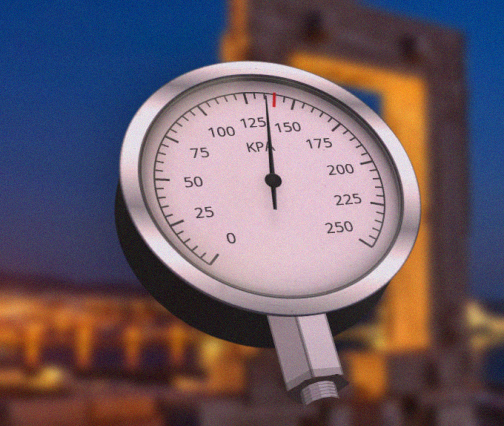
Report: 135; kPa
